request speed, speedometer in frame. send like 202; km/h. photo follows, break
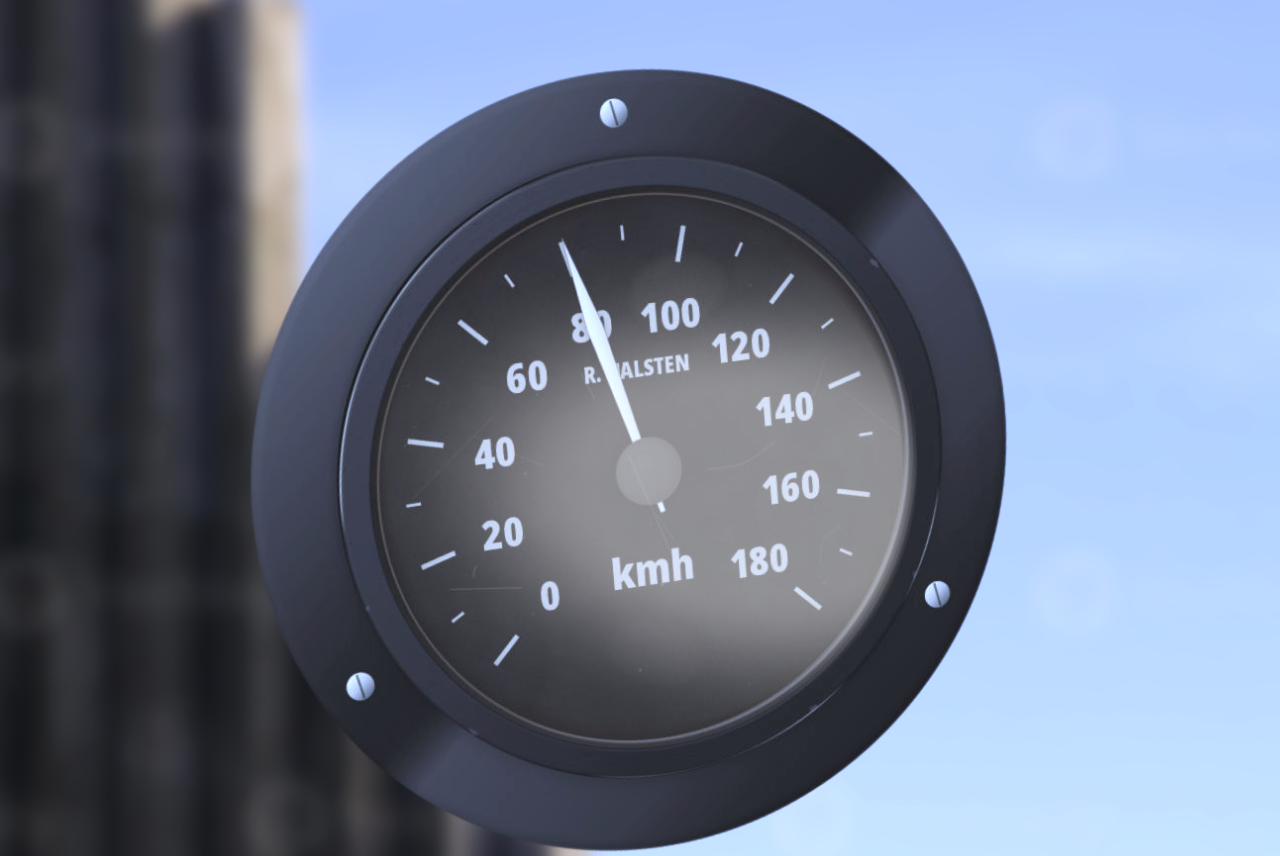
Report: 80; km/h
